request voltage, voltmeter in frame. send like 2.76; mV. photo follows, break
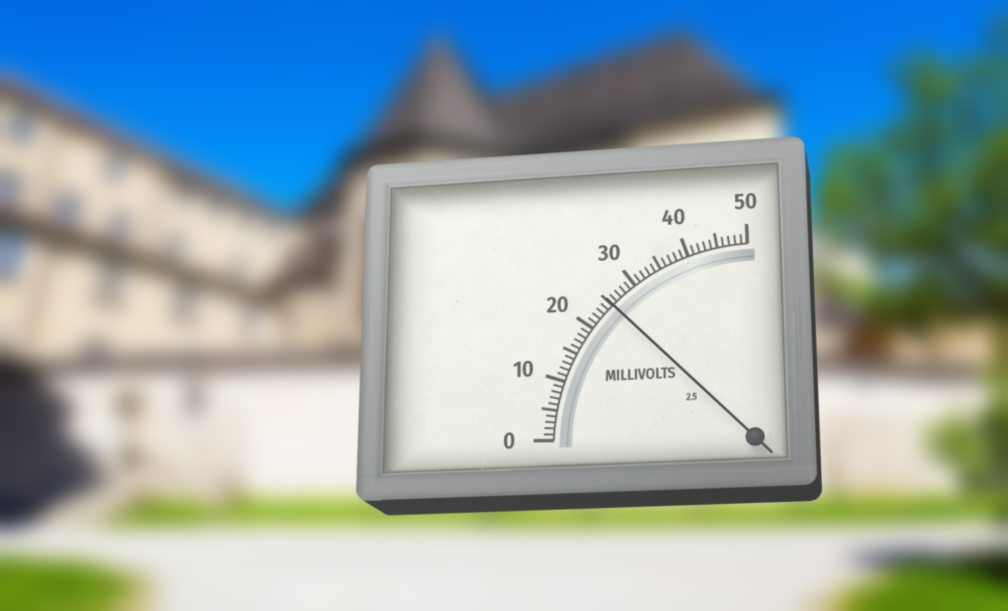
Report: 25; mV
